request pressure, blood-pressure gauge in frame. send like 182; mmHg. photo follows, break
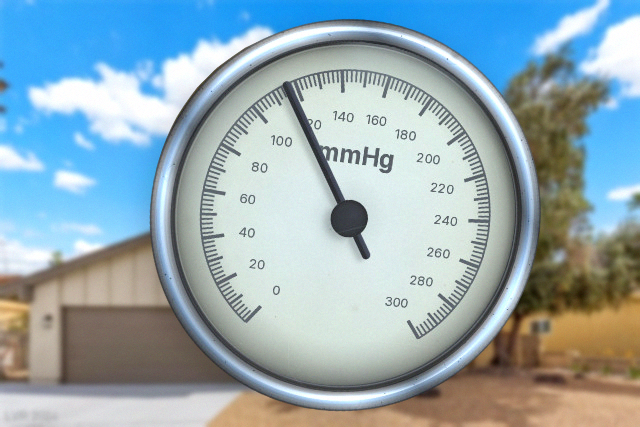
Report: 116; mmHg
